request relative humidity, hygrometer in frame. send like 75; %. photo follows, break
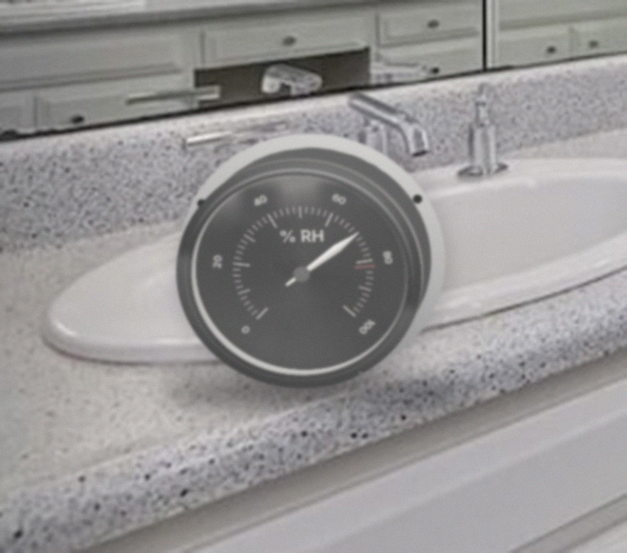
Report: 70; %
